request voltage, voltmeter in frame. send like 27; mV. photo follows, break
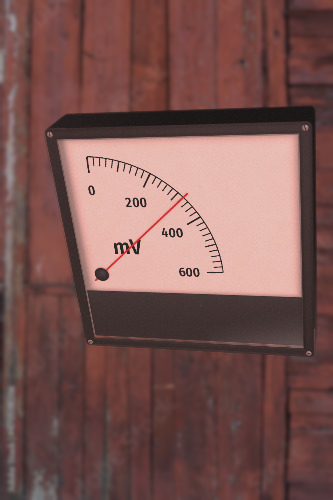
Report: 320; mV
